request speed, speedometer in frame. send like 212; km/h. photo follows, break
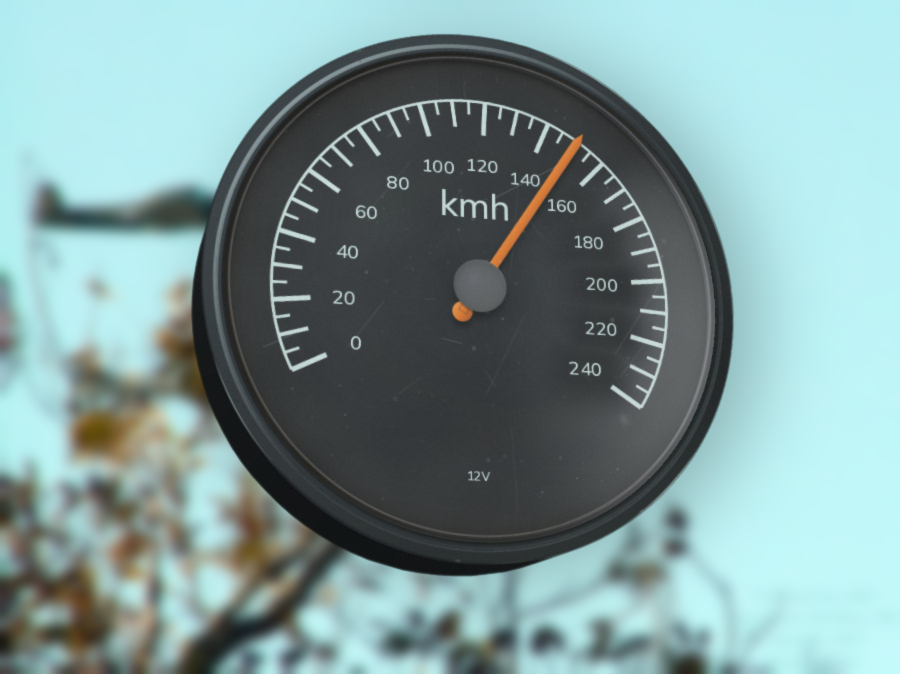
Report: 150; km/h
